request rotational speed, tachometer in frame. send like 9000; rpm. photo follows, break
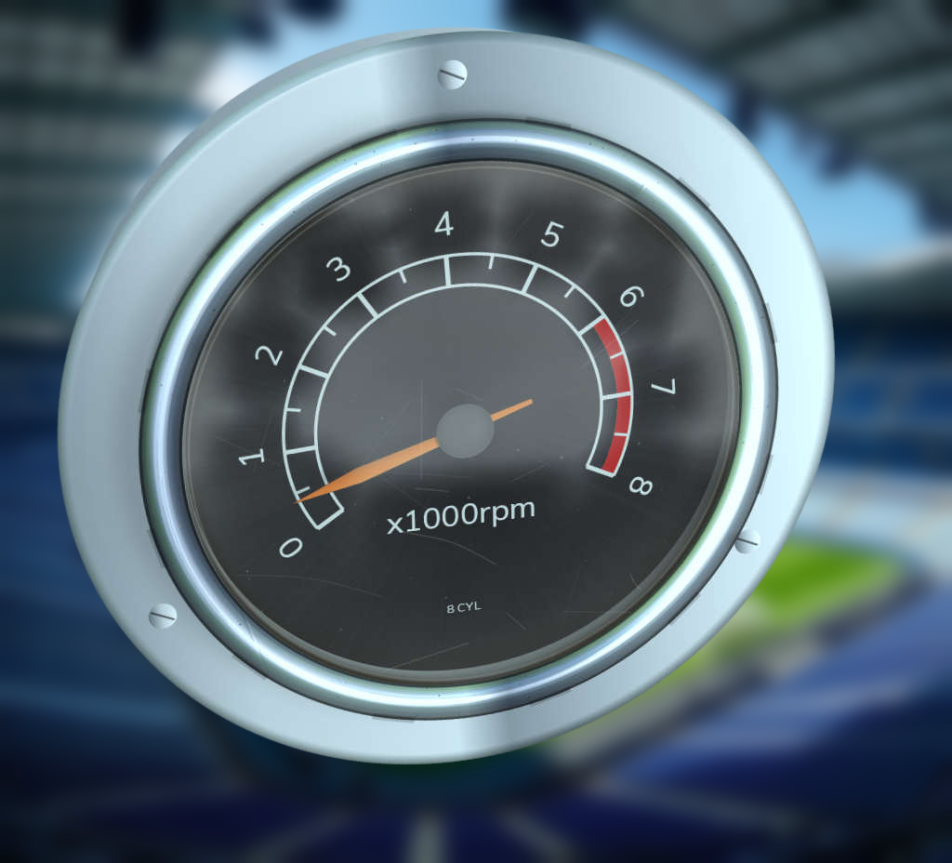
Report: 500; rpm
